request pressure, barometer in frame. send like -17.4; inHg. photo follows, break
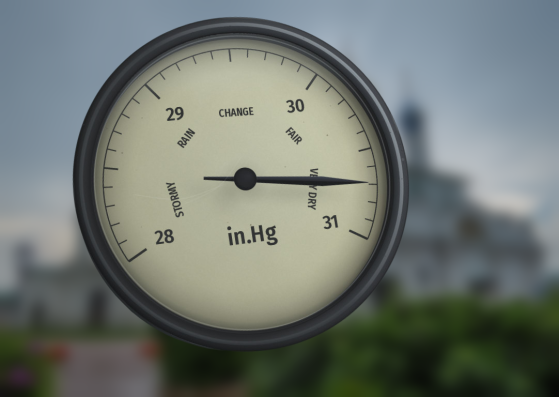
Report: 30.7; inHg
